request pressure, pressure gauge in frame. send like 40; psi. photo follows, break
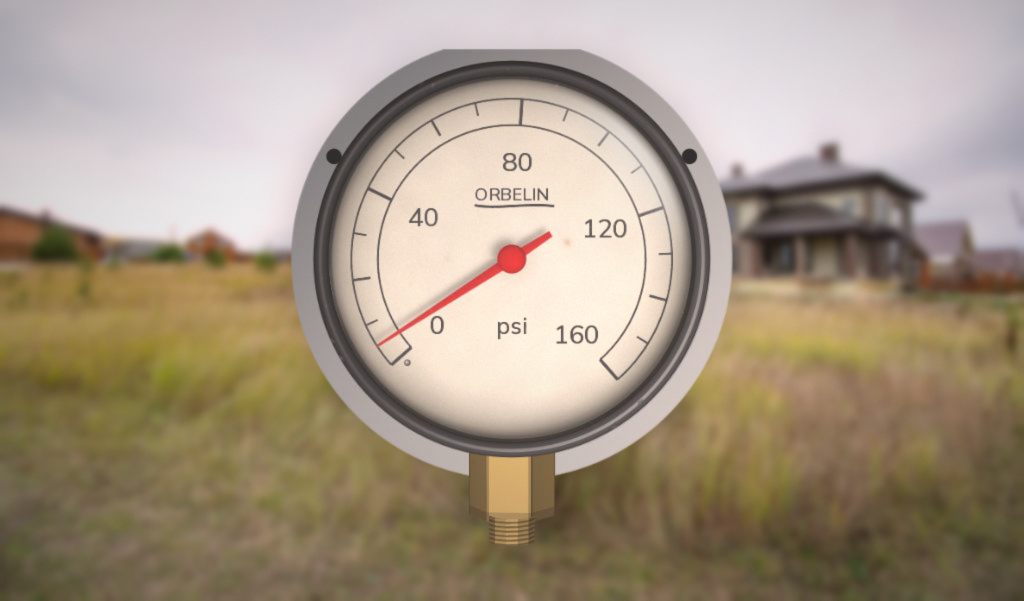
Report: 5; psi
